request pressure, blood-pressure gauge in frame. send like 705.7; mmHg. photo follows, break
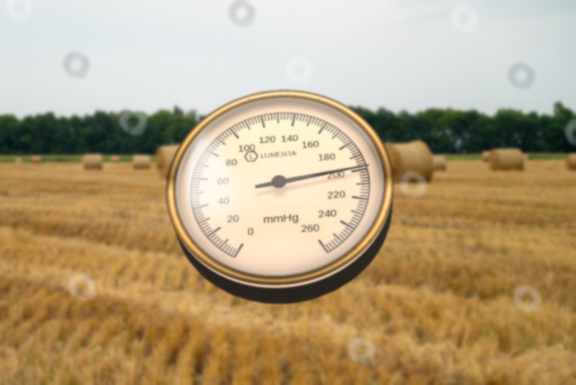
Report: 200; mmHg
